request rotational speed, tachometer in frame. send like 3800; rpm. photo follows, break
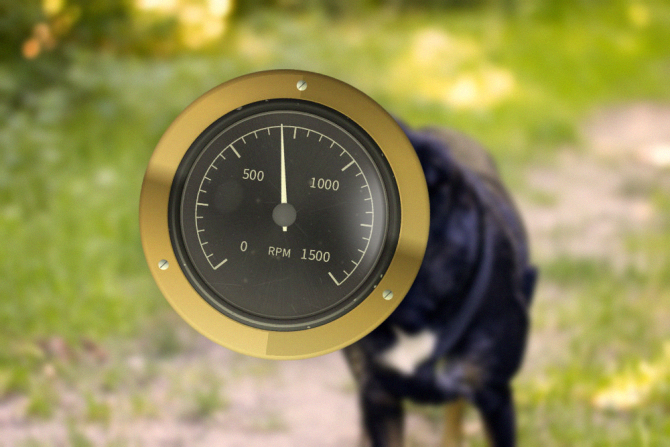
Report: 700; rpm
